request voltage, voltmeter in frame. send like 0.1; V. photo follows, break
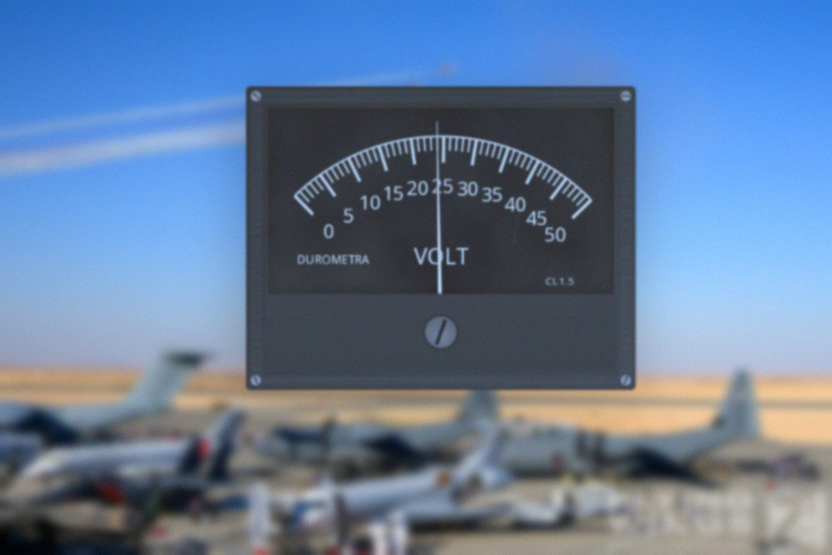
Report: 24; V
